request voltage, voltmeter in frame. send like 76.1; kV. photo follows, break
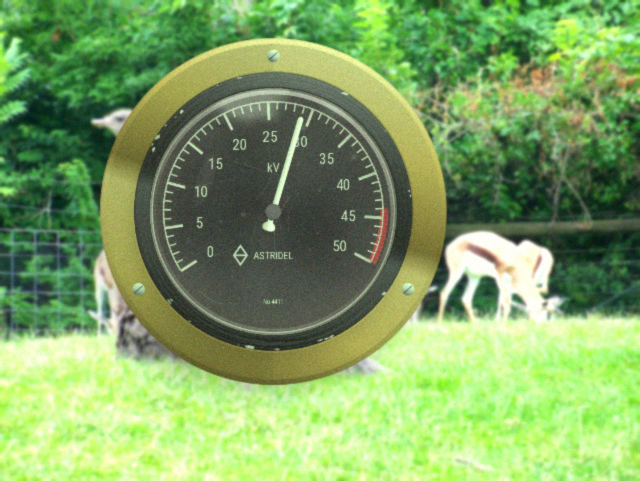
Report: 29; kV
